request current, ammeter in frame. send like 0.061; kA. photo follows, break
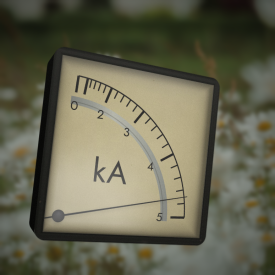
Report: 4.7; kA
